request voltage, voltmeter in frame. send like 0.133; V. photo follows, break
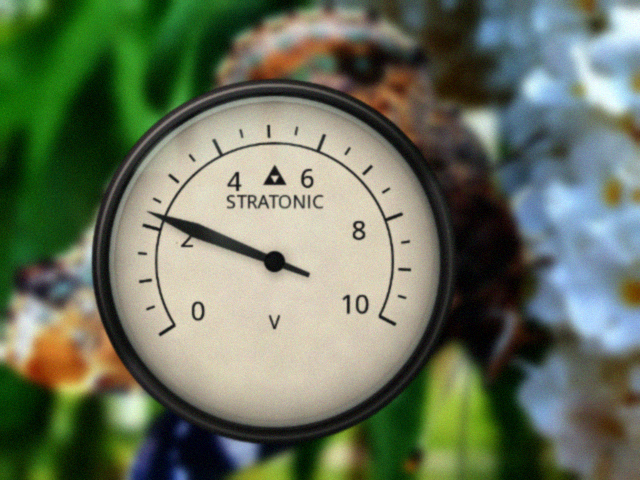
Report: 2.25; V
